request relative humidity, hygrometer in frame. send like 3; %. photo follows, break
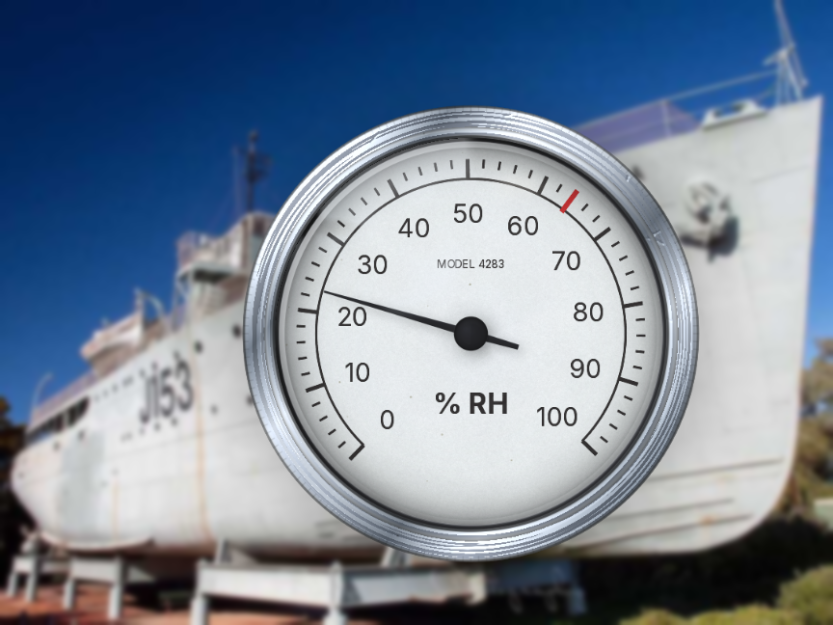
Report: 23; %
